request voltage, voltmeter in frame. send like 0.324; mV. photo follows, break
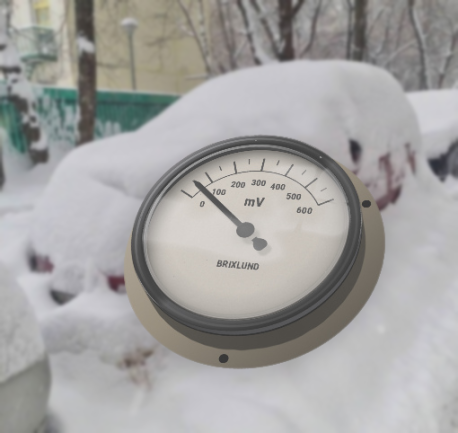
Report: 50; mV
